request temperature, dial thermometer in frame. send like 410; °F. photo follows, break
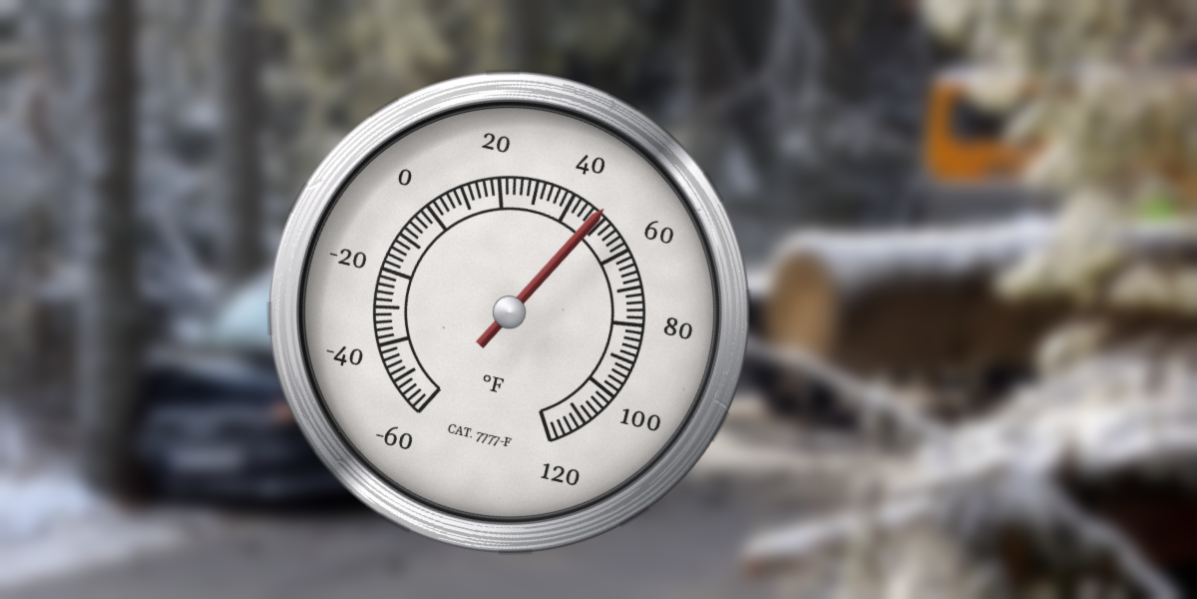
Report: 48; °F
